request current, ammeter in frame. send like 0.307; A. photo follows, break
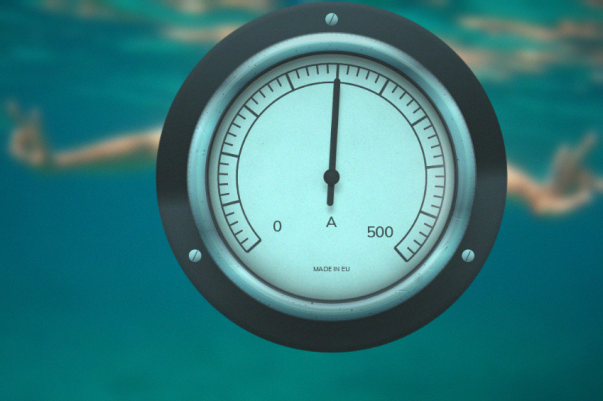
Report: 250; A
